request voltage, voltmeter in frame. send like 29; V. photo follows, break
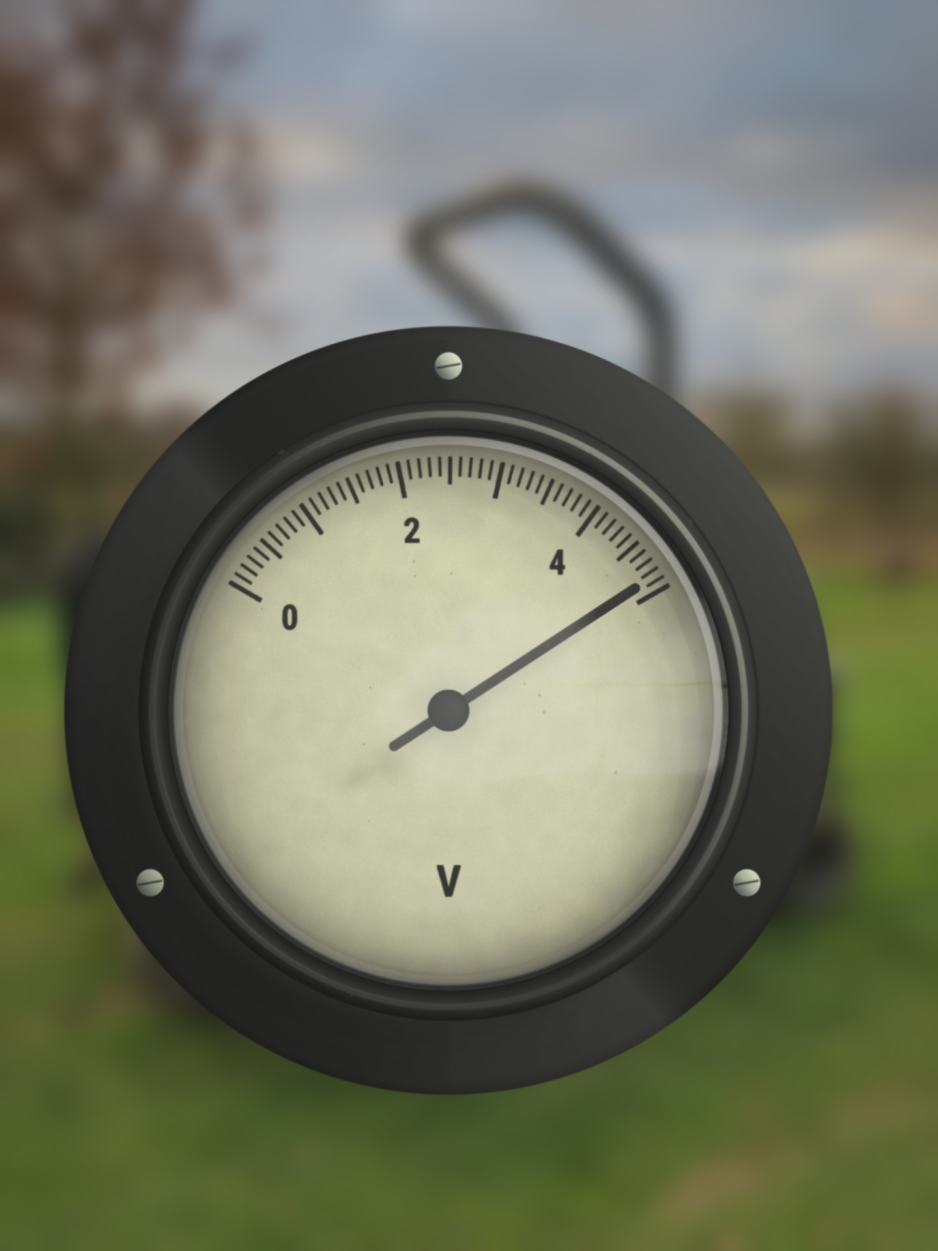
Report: 4.85; V
